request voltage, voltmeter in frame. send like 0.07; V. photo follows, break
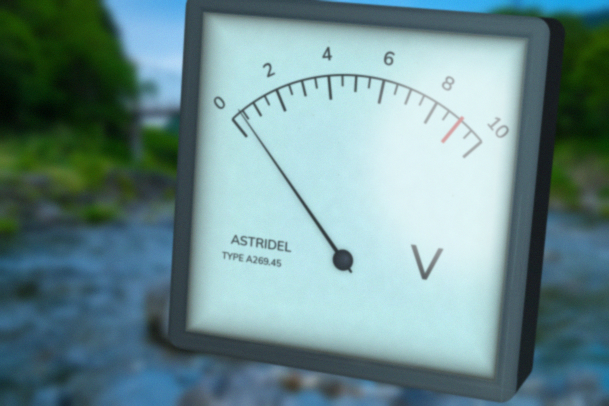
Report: 0.5; V
